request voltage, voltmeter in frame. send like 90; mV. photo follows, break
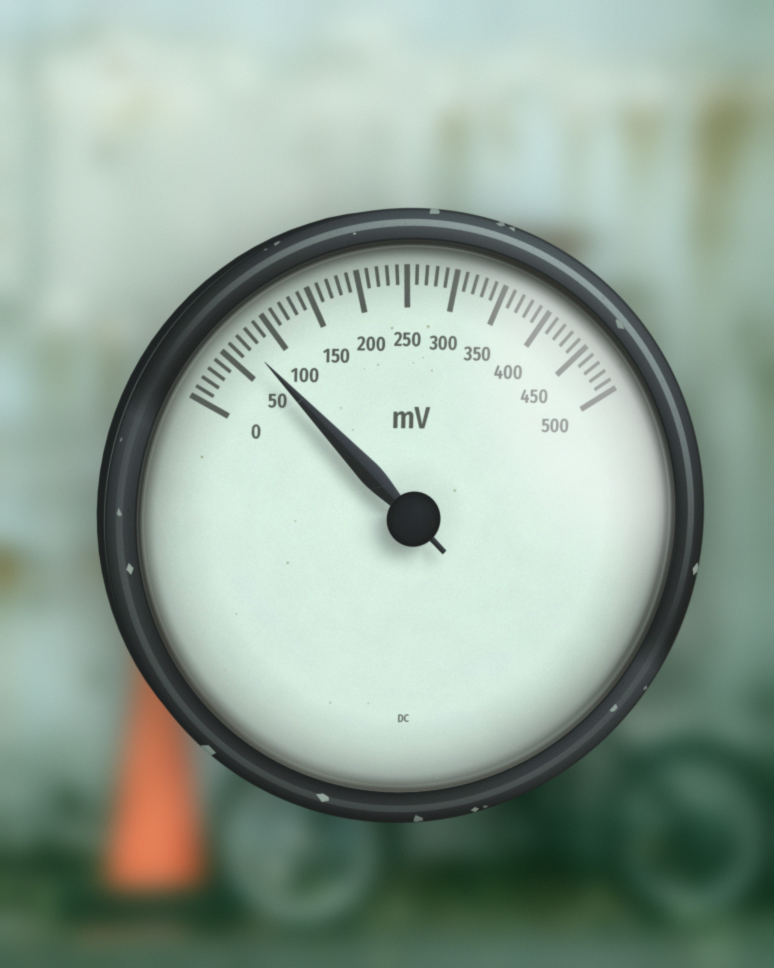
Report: 70; mV
